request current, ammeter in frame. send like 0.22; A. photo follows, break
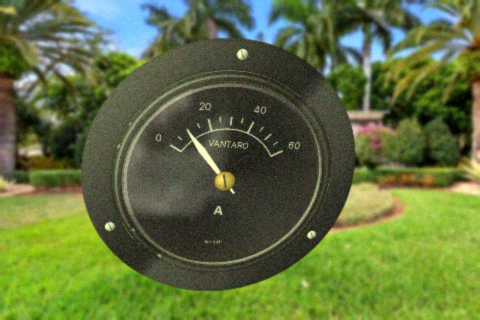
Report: 10; A
